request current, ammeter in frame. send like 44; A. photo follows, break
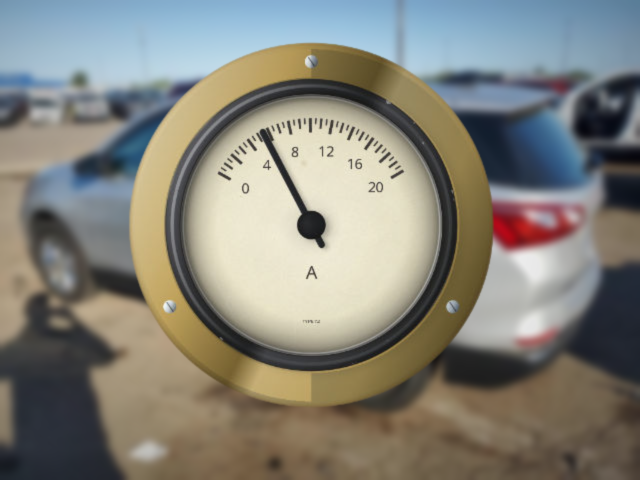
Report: 5.5; A
